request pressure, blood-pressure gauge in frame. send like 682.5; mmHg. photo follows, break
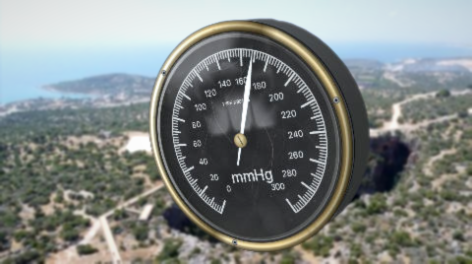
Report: 170; mmHg
